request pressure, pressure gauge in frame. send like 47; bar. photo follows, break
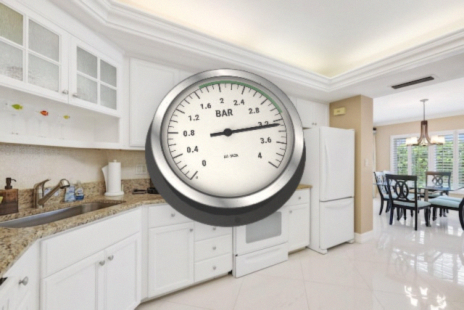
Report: 3.3; bar
